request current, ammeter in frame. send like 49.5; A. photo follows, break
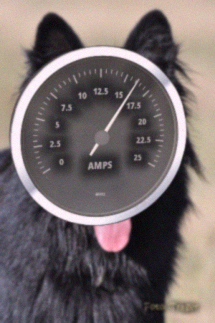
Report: 16; A
